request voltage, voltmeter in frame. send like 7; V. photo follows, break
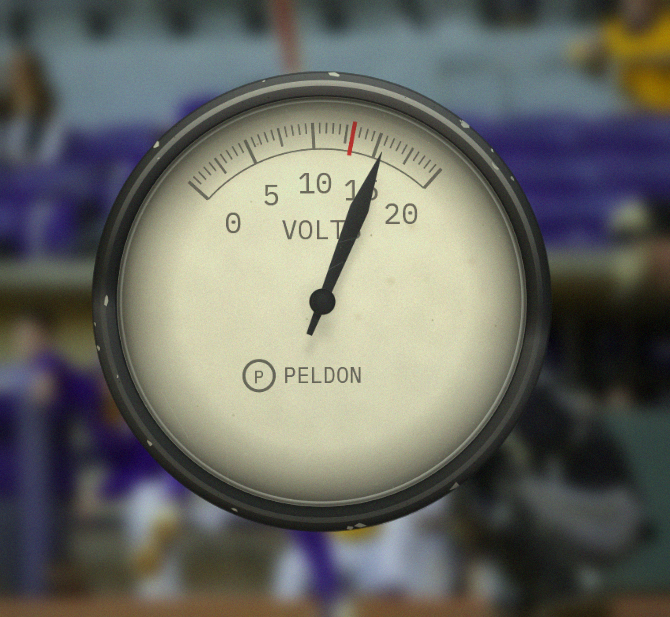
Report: 15.5; V
